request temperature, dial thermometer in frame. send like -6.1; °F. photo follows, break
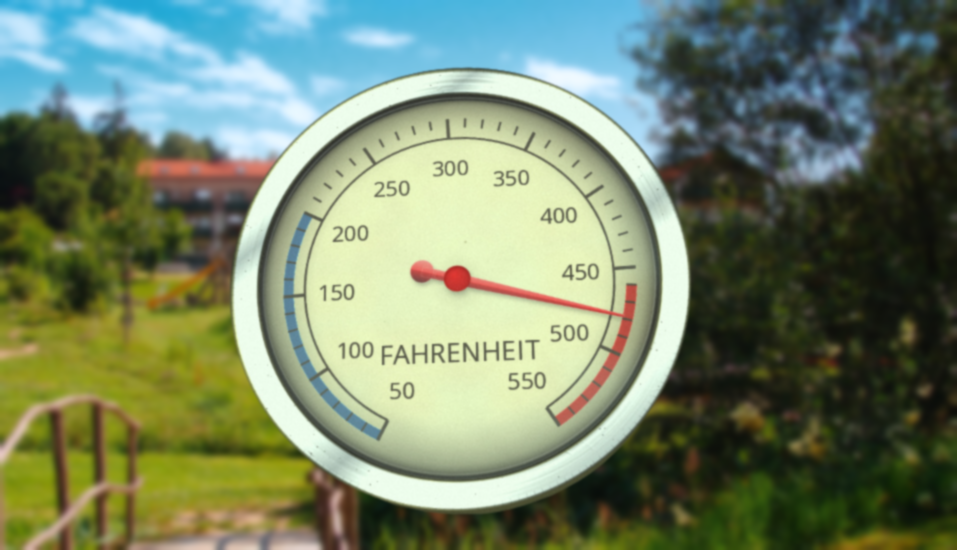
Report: 480; °F
